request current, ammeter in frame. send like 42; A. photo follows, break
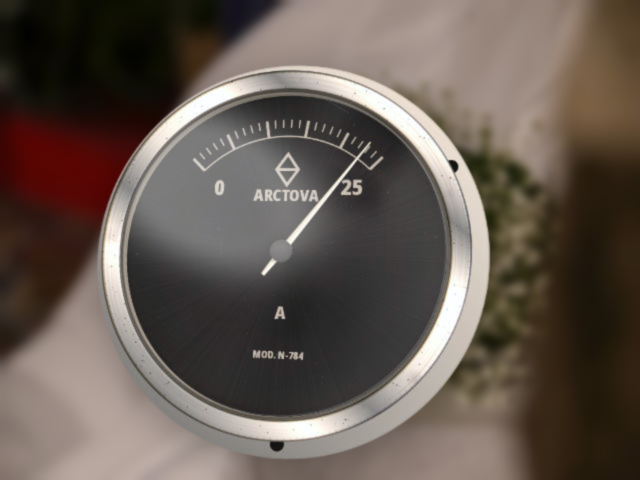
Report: 23; A
